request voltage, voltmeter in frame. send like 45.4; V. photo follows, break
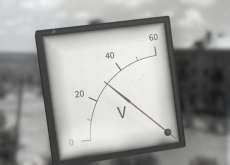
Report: 30; V
